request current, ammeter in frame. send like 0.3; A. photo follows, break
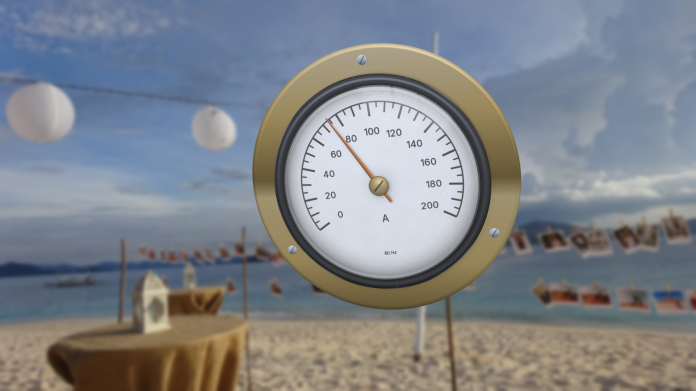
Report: 75; A
